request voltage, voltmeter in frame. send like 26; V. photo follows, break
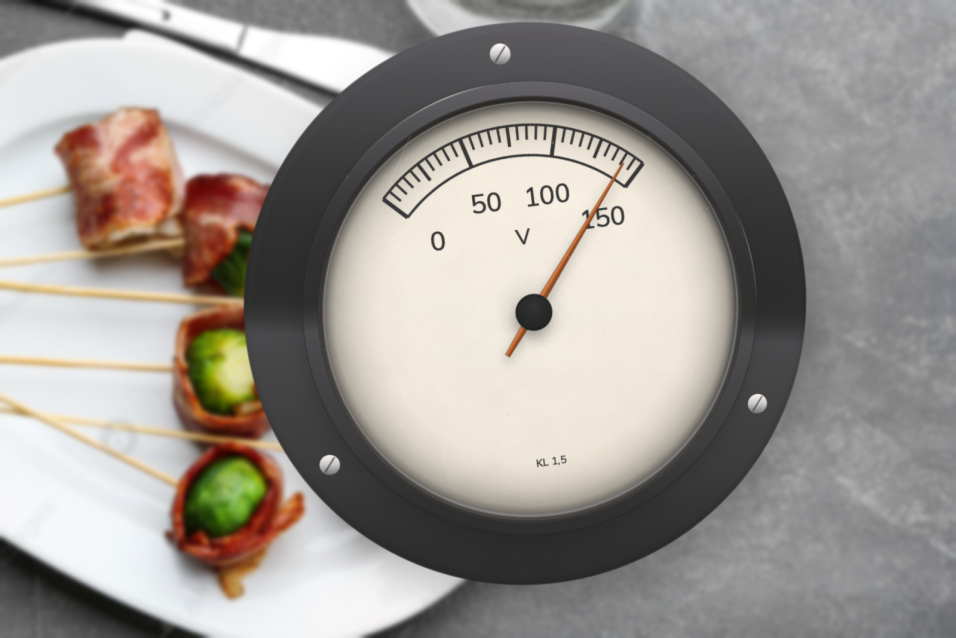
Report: 140; V
